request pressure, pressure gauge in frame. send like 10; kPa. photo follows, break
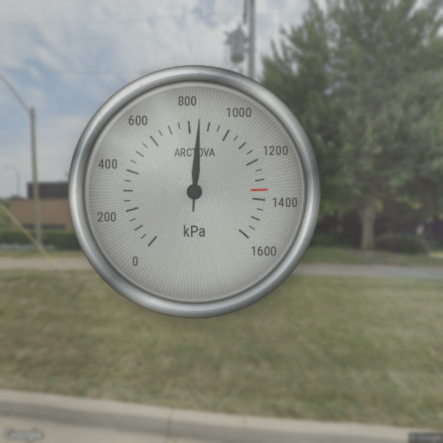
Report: 850; kPa
